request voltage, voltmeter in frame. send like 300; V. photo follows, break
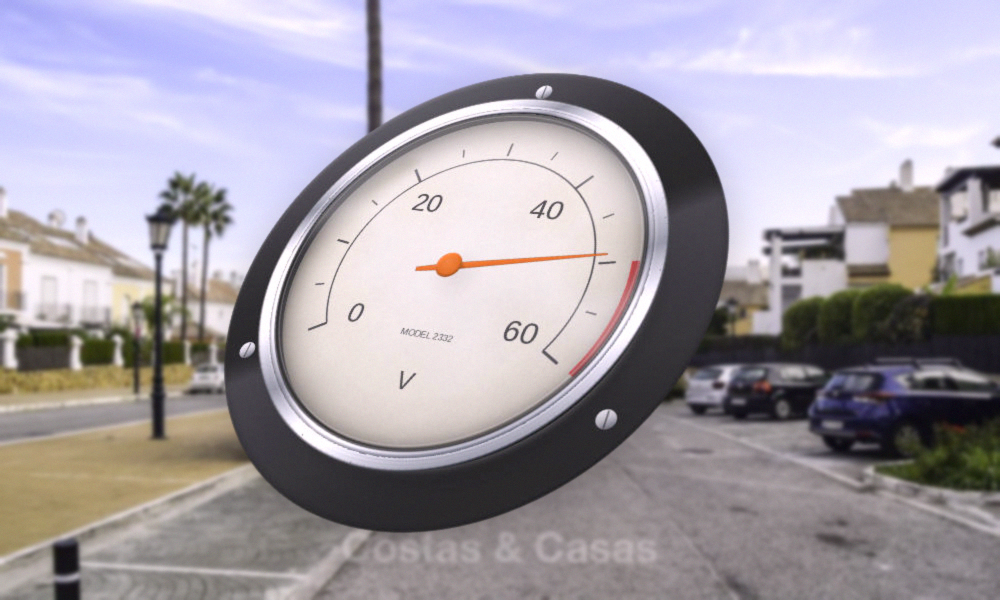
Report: 50; V
